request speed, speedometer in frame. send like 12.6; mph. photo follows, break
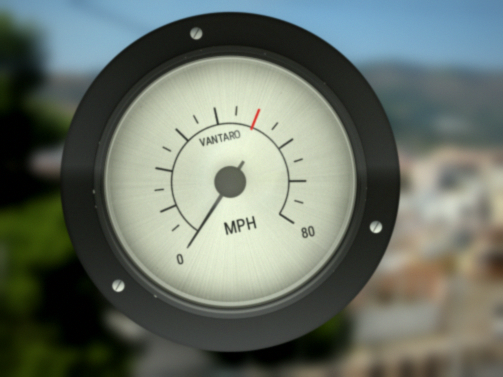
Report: 0; mph
